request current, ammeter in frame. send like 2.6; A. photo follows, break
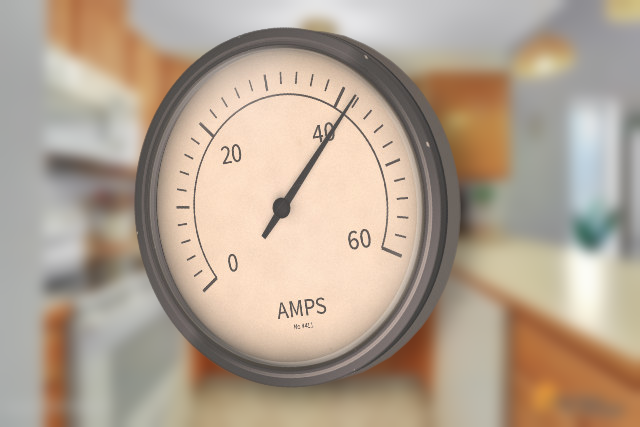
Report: 42; A
